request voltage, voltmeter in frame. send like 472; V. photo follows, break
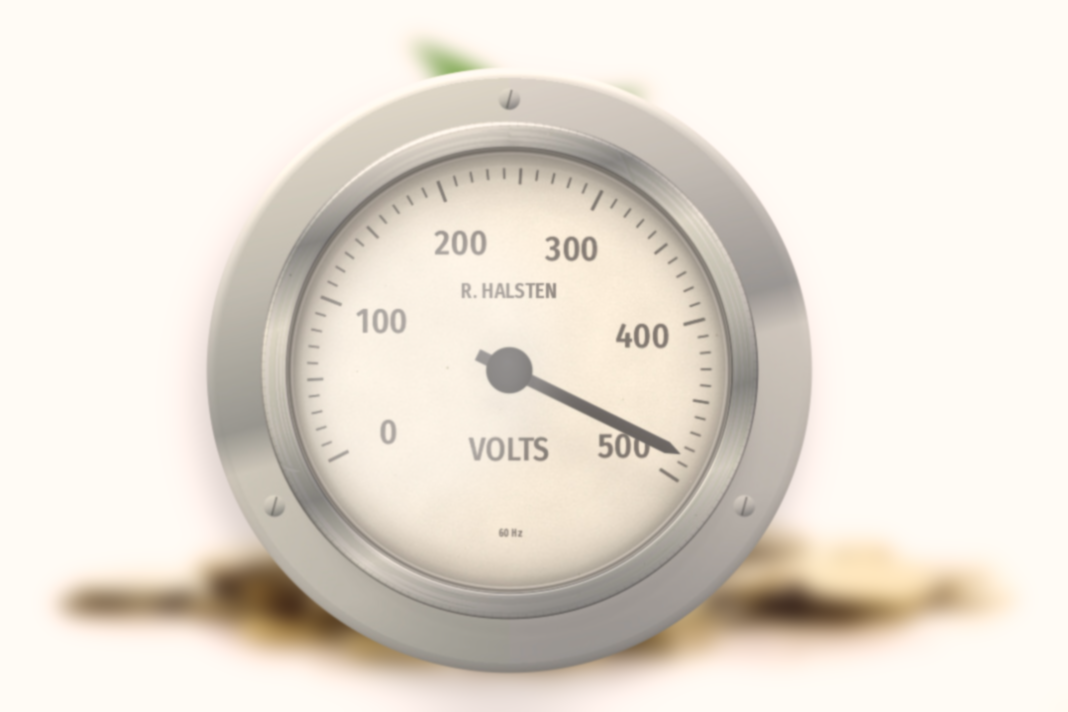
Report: 485; V
